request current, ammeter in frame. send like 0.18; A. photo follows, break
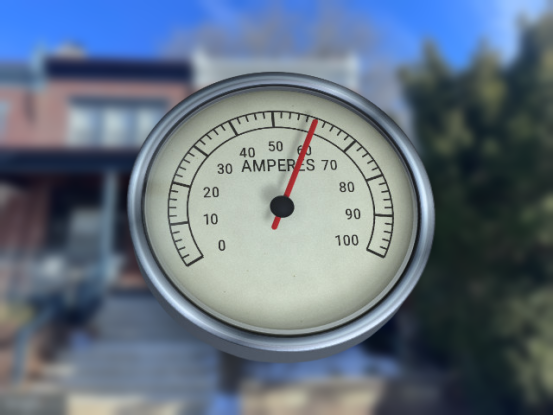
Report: 60; A
